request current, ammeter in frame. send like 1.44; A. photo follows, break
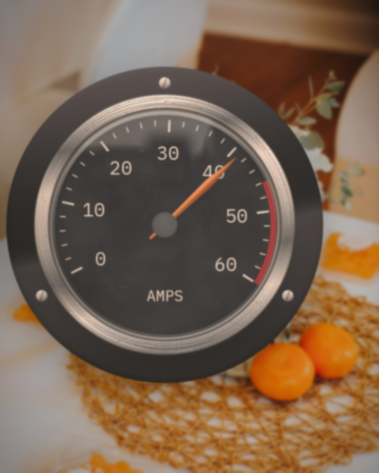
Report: 41; A
